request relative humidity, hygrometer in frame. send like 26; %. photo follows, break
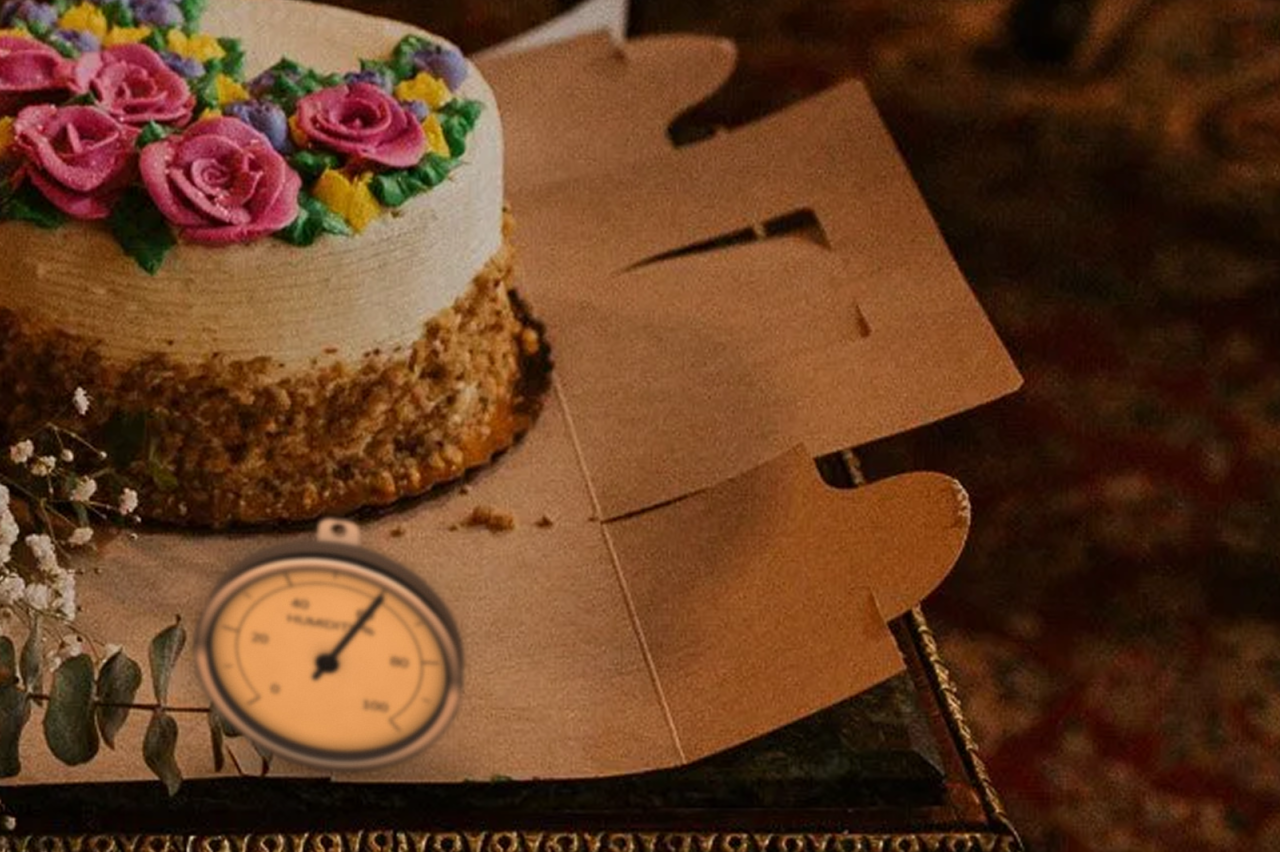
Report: 60; %
